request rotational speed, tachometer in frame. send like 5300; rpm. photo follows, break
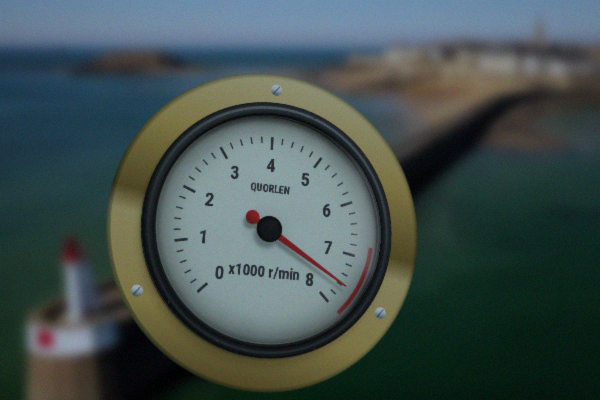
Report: 7600; rpm
